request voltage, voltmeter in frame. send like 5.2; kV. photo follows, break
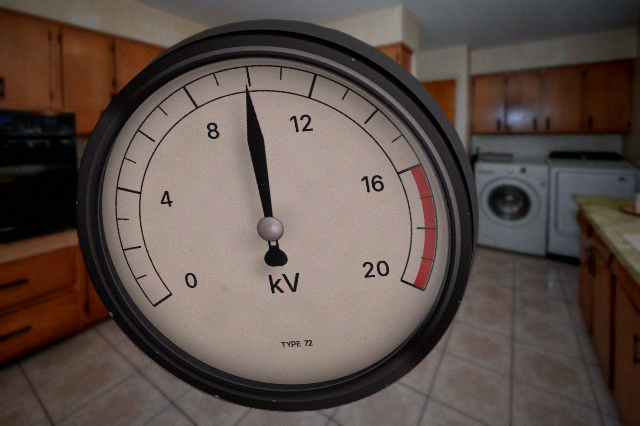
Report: 10; kV
